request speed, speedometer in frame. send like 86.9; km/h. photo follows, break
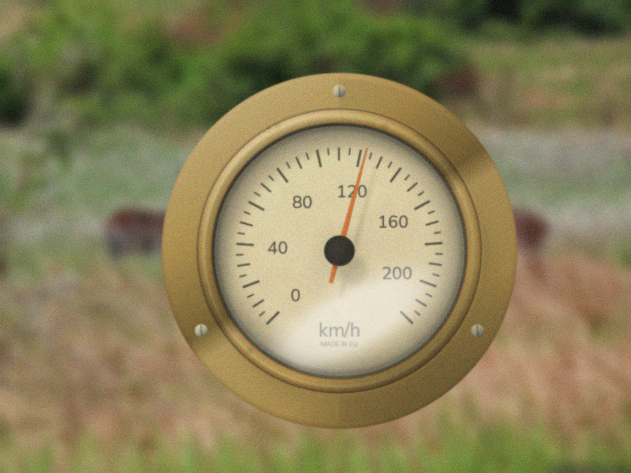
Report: 122.5; km/h
